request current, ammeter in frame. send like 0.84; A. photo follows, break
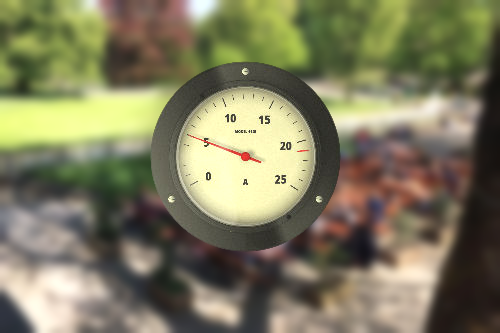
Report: 5; A
